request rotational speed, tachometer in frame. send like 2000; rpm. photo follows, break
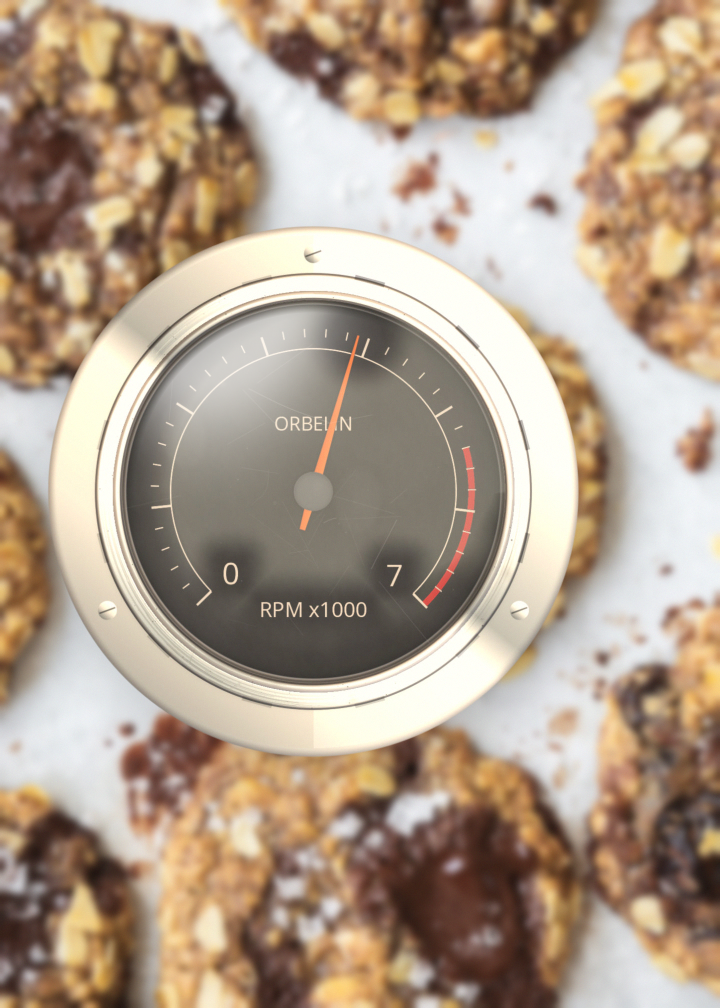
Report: 3900; rpm
